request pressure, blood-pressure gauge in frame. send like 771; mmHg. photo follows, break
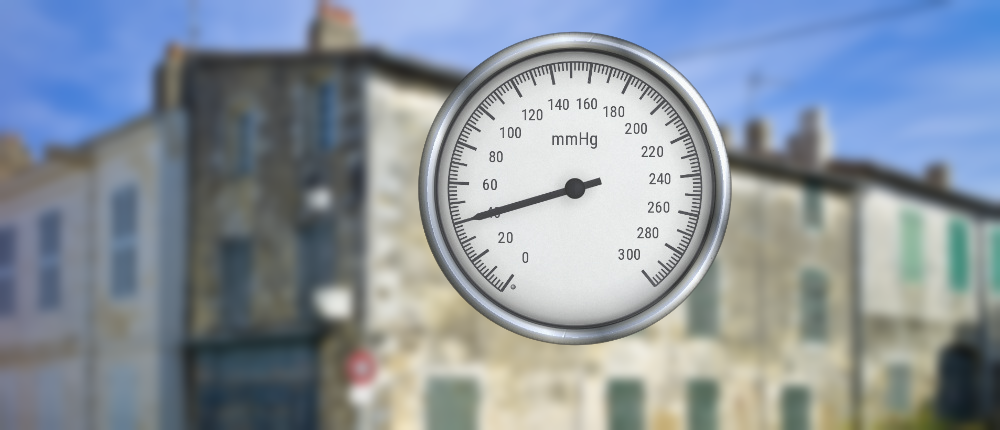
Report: 40; mmHg
